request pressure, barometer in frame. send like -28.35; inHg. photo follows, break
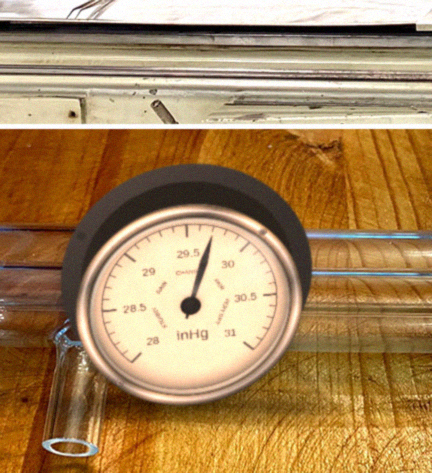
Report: 29.7; inHg
